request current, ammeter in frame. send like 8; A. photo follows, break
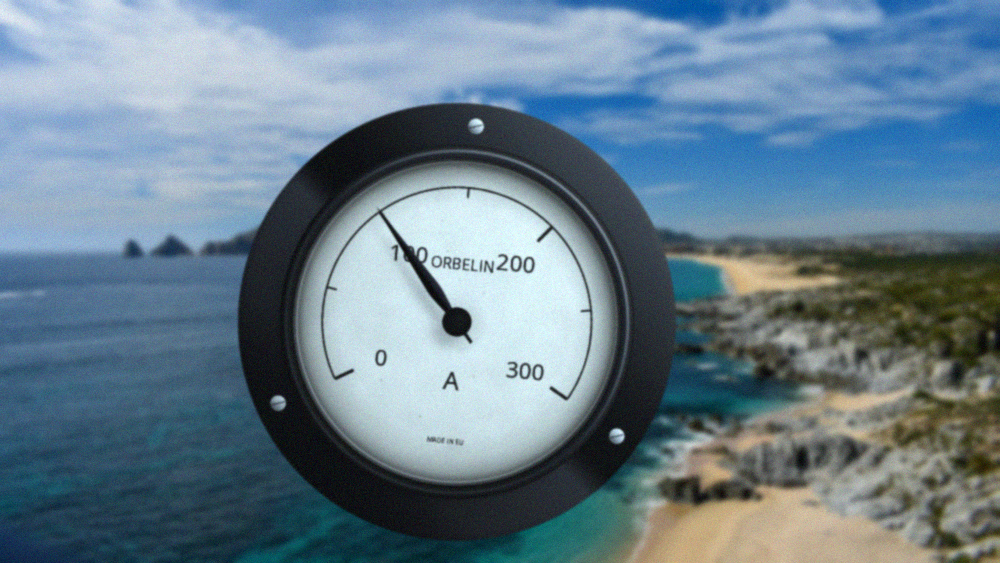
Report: 100; A
